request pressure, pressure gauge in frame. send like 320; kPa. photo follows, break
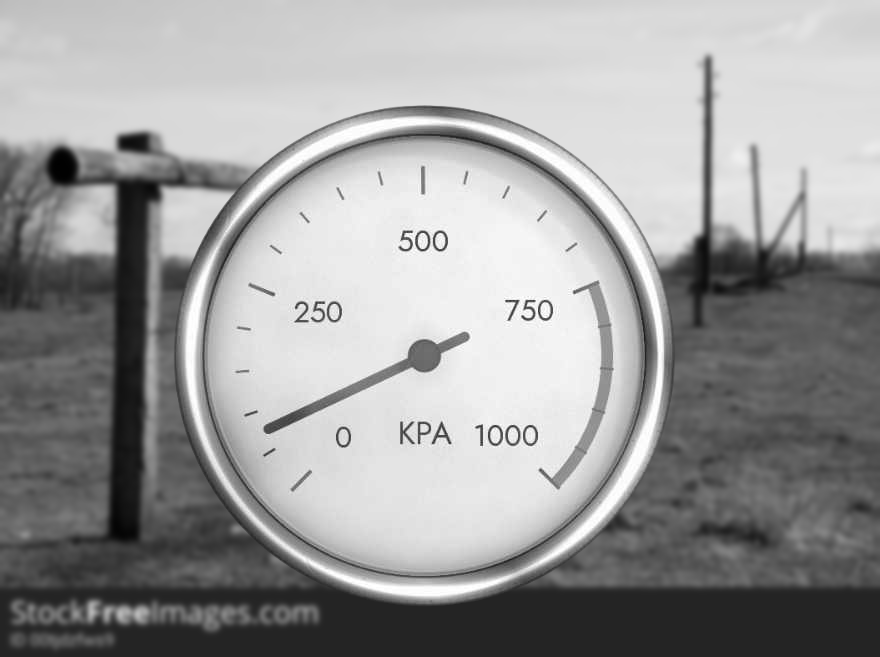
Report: 75; kPa
